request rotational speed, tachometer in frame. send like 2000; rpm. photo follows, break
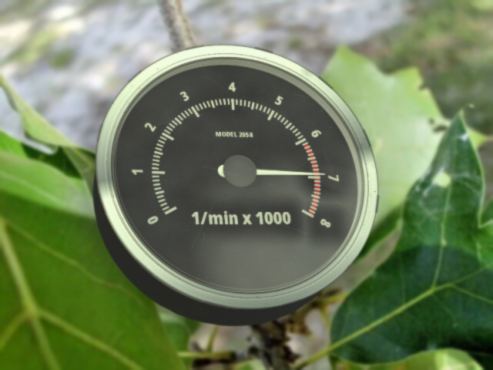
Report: 7000; rpm
